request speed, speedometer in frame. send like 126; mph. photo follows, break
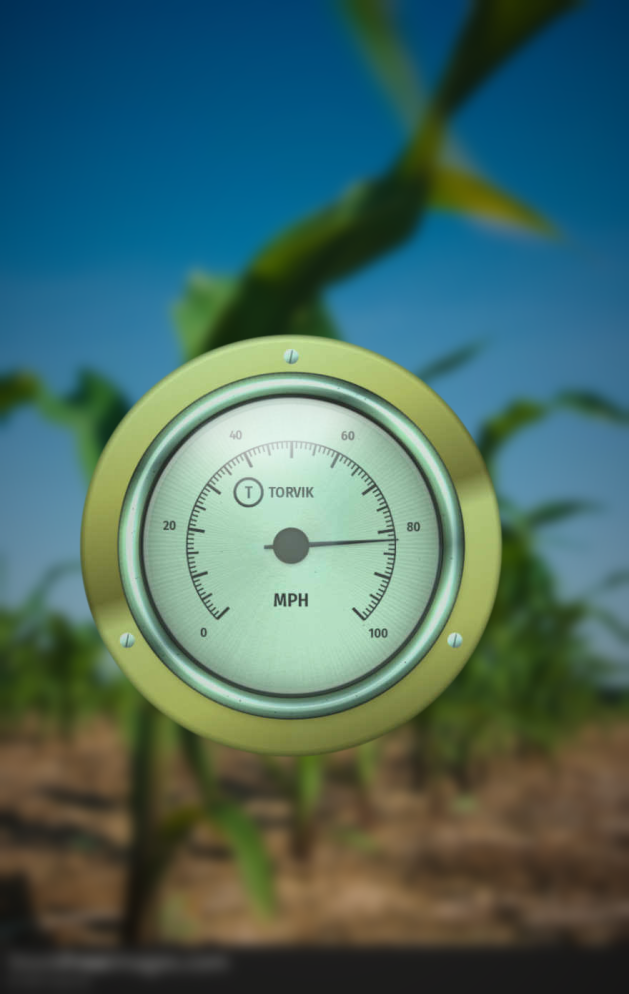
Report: 82; mph
